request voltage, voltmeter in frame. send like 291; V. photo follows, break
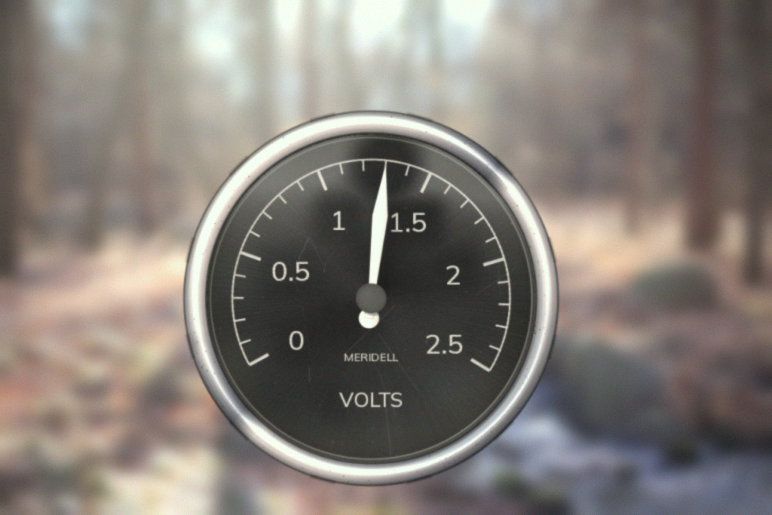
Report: 1.3; V
